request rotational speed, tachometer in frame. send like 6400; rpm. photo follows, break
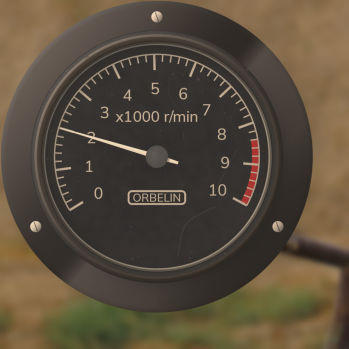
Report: 2000; rpm
